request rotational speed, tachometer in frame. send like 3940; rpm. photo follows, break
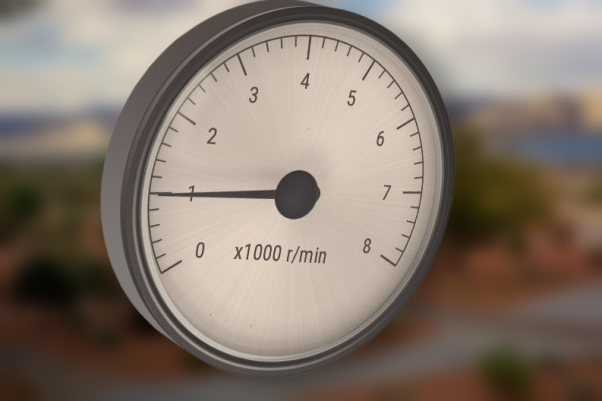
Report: 1000; rpm
